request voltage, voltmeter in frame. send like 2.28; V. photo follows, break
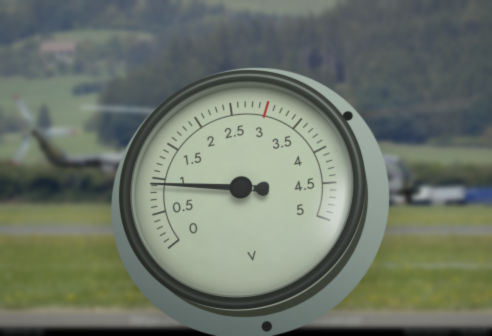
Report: 0.9; V
